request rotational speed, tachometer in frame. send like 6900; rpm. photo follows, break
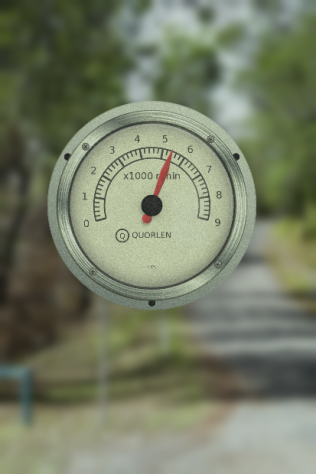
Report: 5400; rpm
